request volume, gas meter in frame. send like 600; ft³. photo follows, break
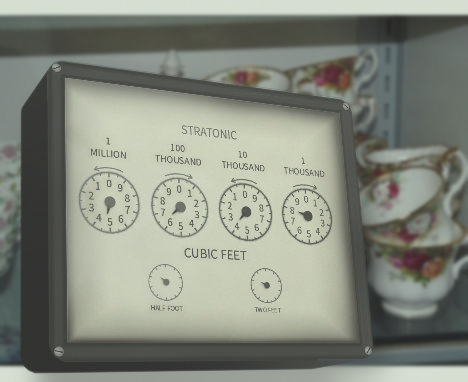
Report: 463800; ft³
